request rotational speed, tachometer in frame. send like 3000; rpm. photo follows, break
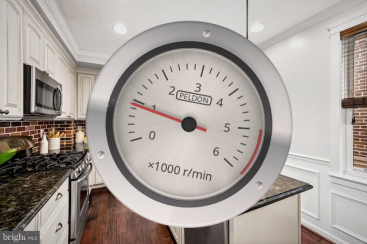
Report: 900; rpm
